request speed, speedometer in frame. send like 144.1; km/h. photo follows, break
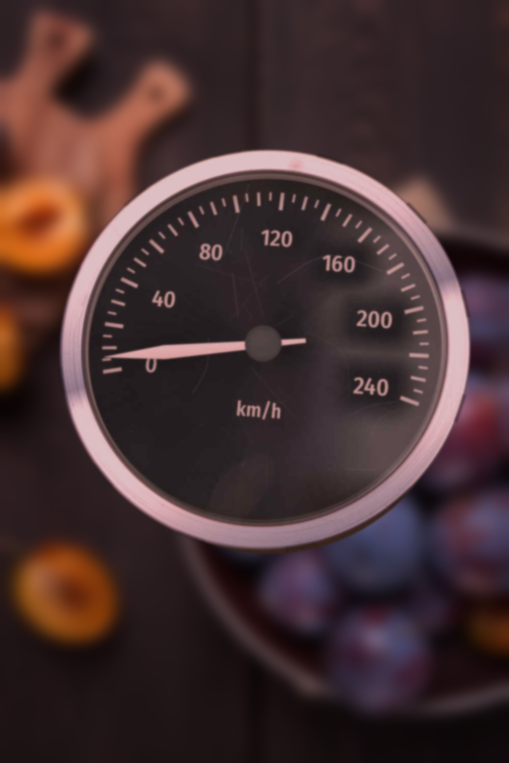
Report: 5; km/h
